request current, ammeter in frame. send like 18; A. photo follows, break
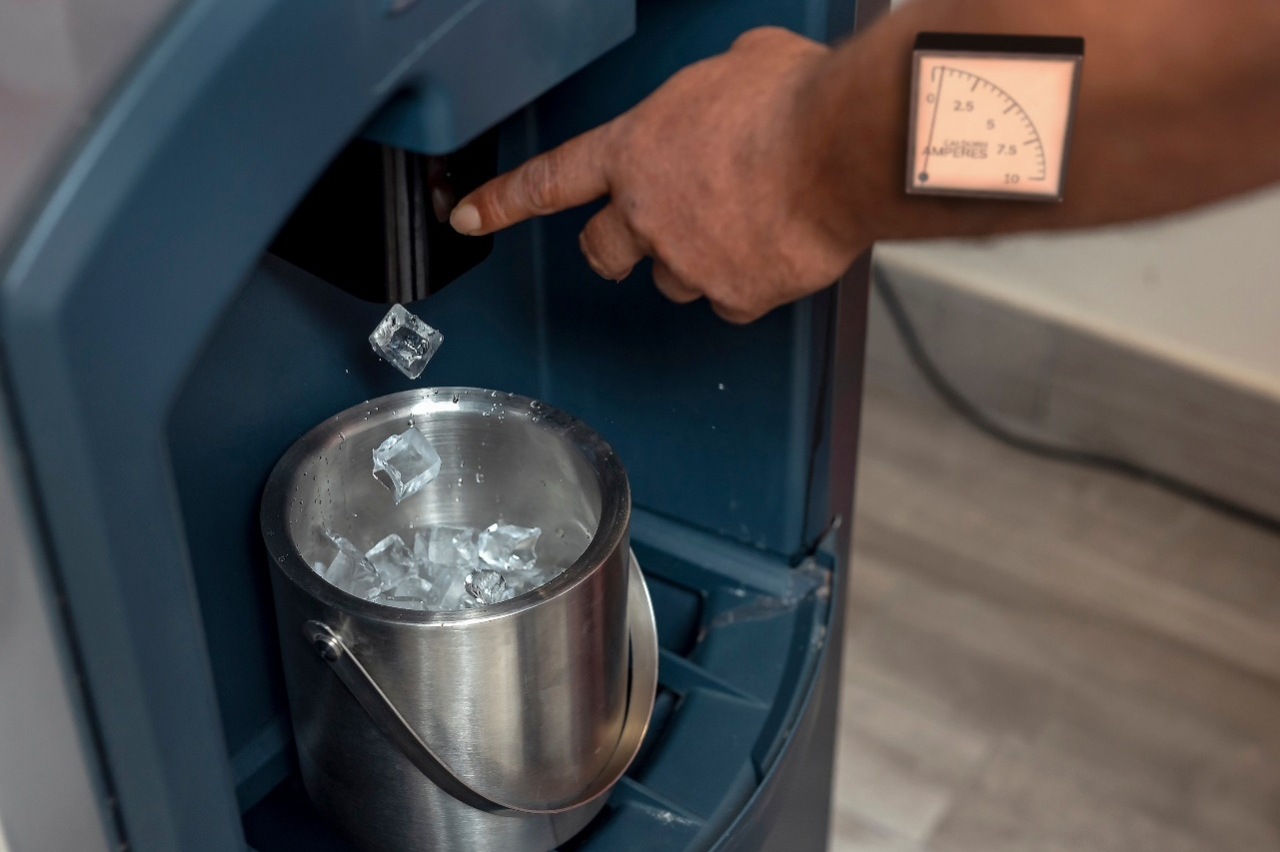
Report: 0.5; A
